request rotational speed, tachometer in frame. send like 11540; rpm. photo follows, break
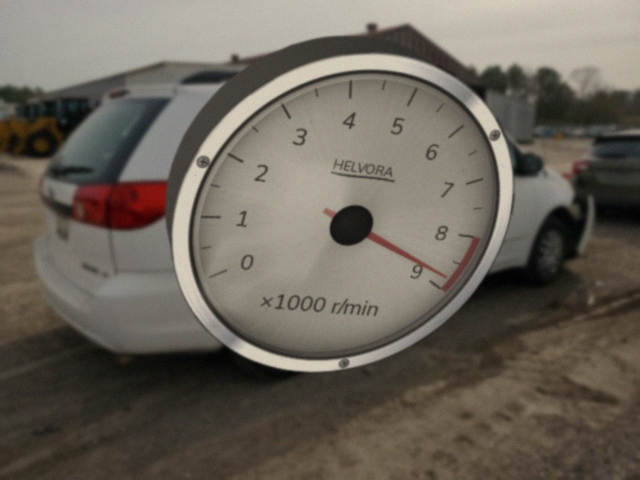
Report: 8750; rpm
